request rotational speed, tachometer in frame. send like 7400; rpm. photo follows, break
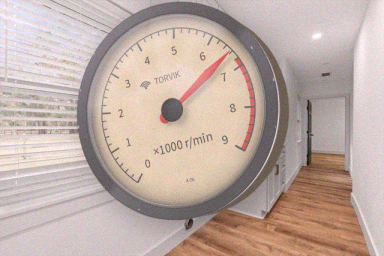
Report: 6600; rpm
